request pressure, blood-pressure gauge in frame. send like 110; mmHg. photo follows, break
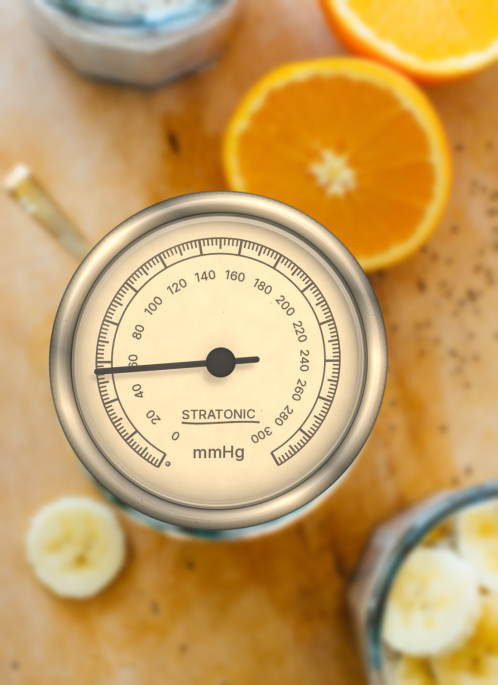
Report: 56; mmHg
